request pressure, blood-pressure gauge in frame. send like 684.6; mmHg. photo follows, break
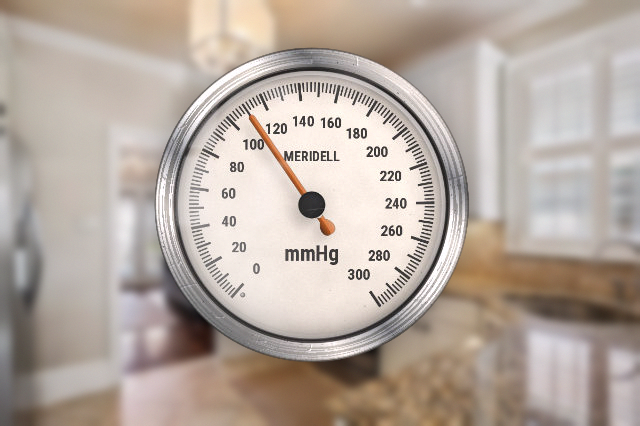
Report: 110; mmHg
